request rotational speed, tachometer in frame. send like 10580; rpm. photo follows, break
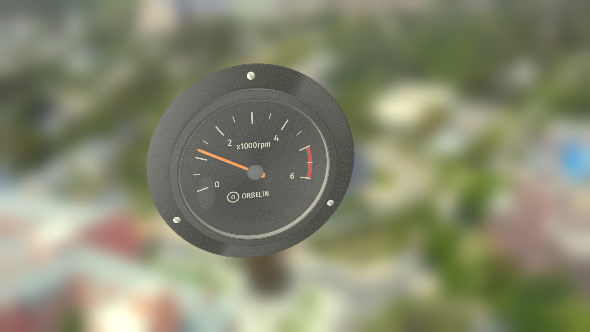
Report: 1250; rpm
